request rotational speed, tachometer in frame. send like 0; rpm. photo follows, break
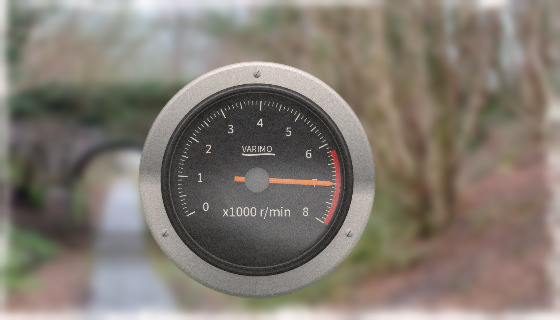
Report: 7000; rpm
